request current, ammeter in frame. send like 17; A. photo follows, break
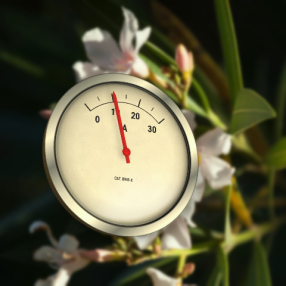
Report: 10; A
